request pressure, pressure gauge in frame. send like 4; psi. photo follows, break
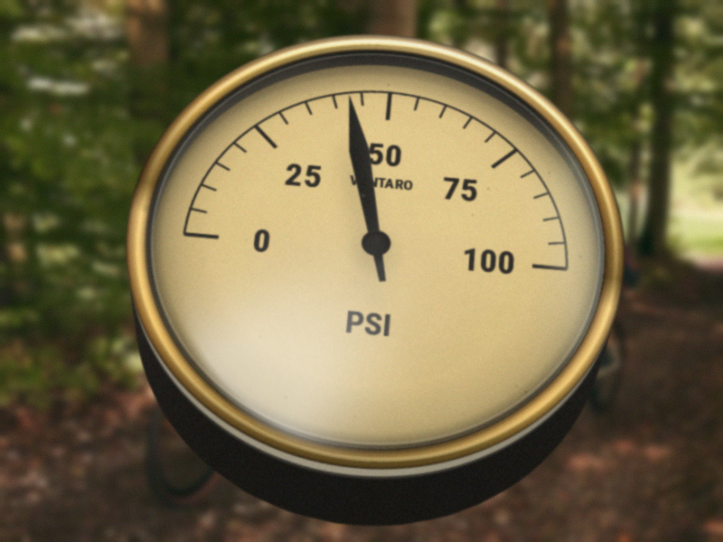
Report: 42.5; psi
